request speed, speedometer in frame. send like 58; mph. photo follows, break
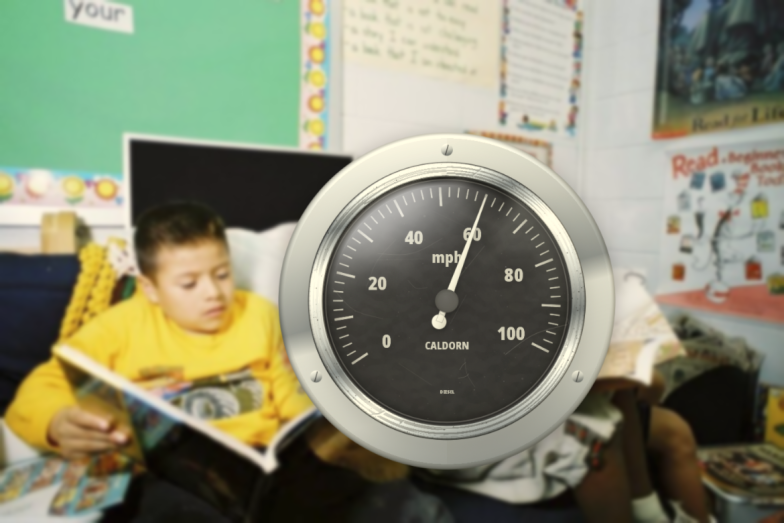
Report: 60; mph
